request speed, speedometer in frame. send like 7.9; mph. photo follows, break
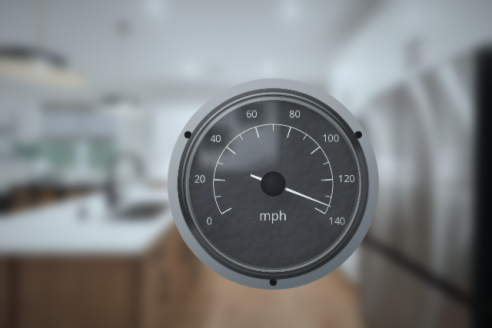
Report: 135; mph
